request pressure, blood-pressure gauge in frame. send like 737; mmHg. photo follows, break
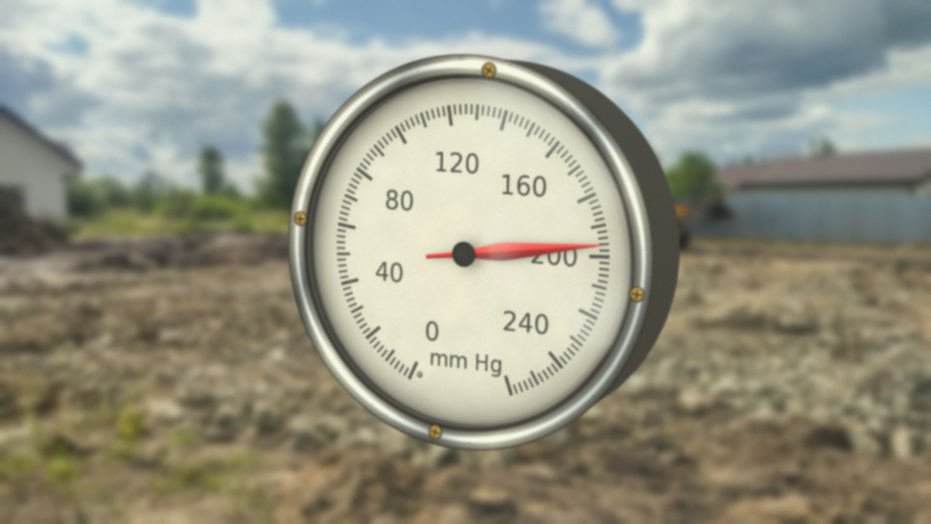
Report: 196; mmHg
